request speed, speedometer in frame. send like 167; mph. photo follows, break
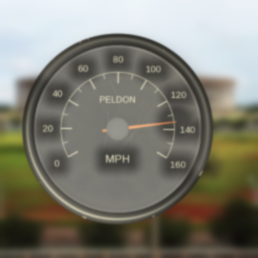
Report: 135; mph
